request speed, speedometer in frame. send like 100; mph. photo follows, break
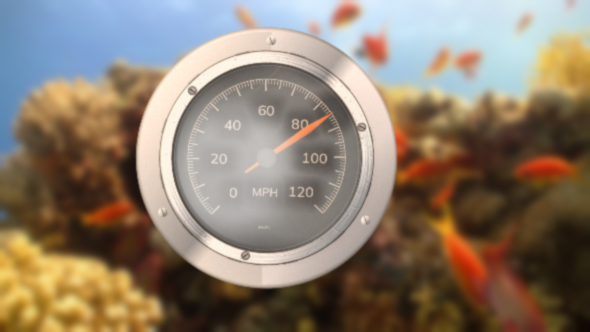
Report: 85; mph
